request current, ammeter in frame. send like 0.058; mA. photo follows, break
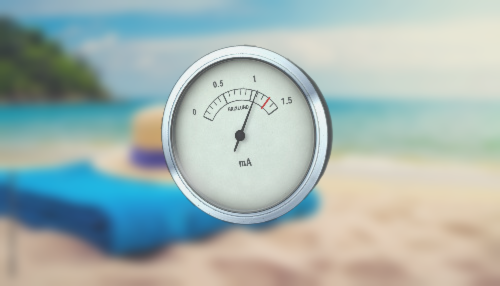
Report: 1.1; mA
